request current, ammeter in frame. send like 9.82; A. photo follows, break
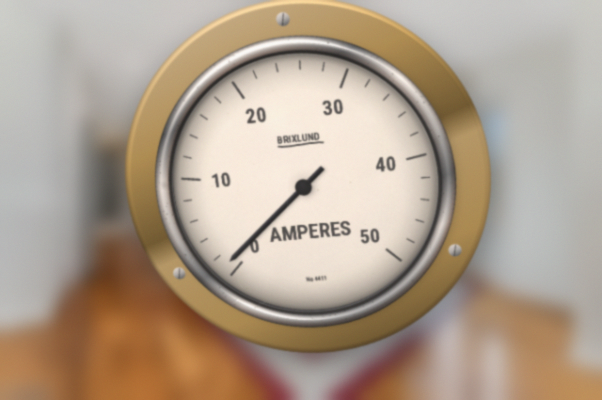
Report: 1; A
